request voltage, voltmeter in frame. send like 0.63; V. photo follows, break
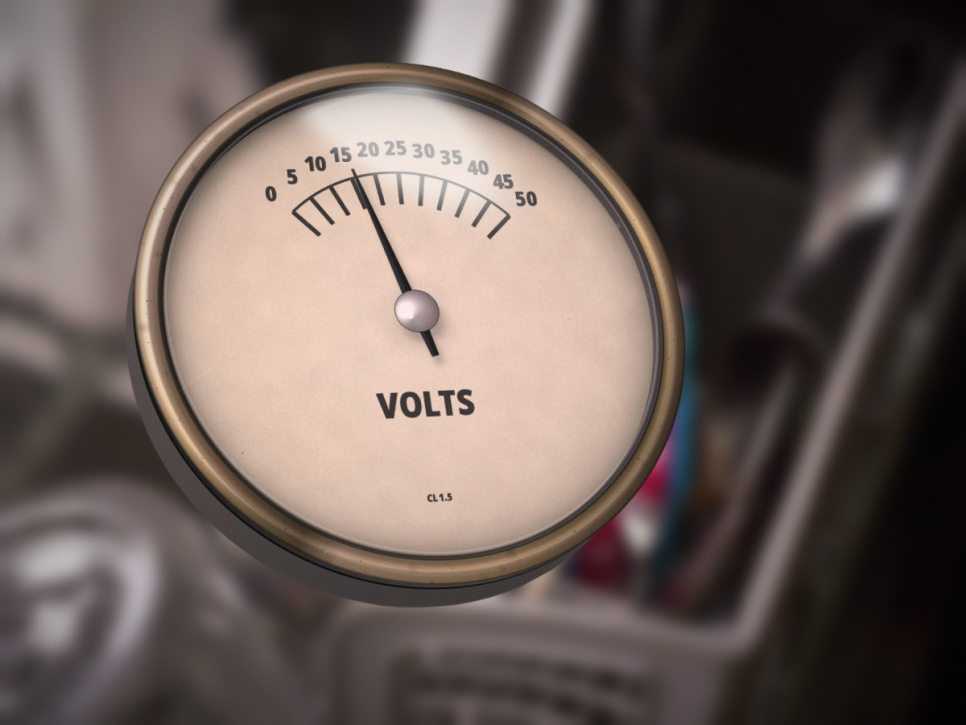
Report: 15; V
